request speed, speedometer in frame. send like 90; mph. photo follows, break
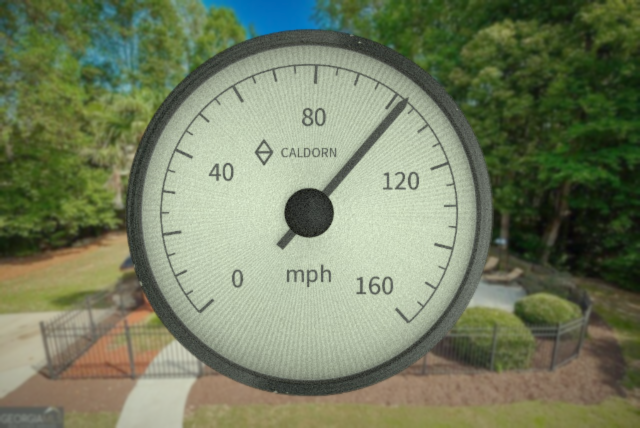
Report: 102.5; mph
